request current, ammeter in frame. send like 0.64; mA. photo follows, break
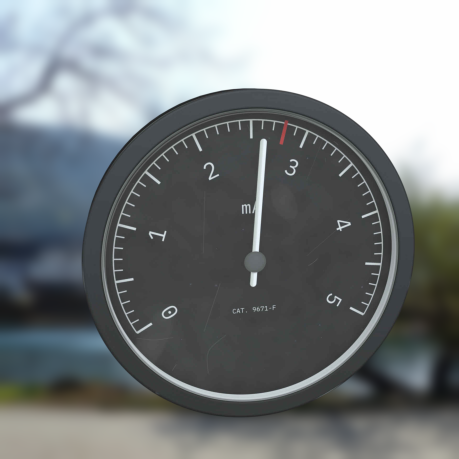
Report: 2.6; mA
